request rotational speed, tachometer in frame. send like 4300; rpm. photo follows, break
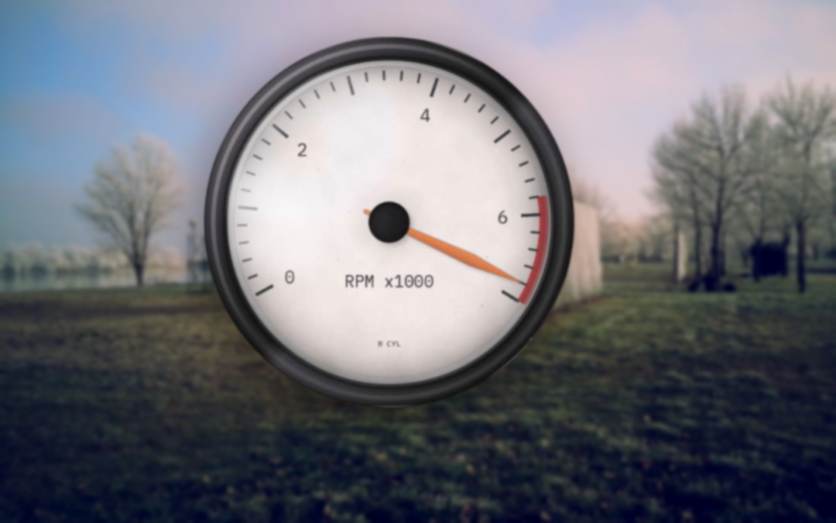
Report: 6800; rpm
